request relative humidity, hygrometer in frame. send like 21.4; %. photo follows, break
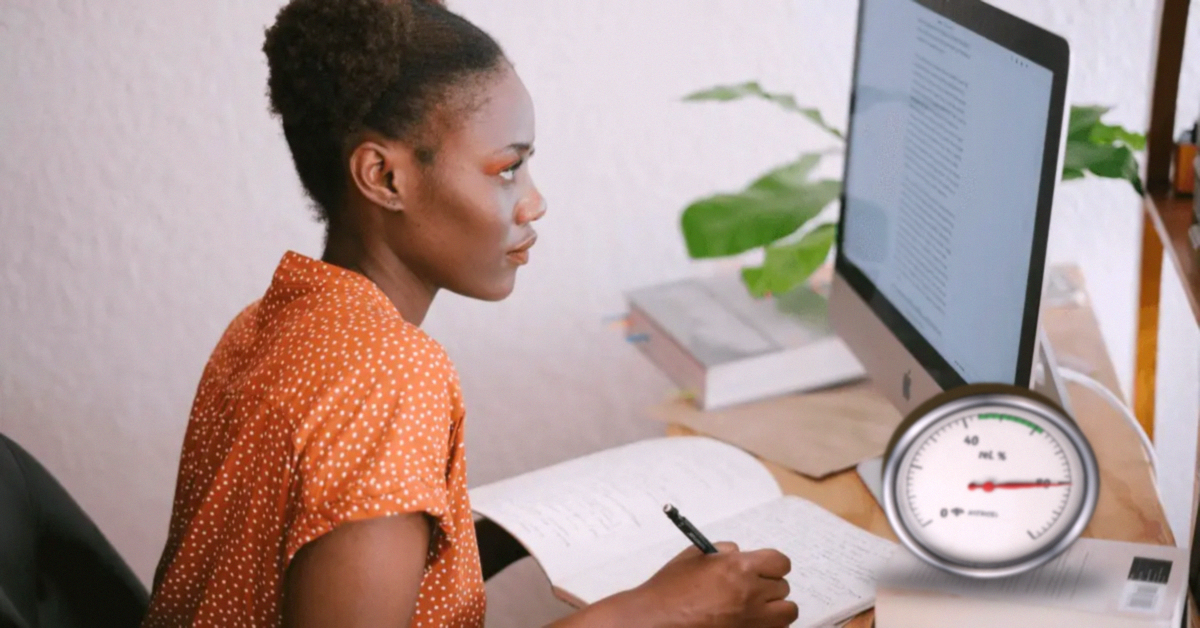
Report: 80; %
